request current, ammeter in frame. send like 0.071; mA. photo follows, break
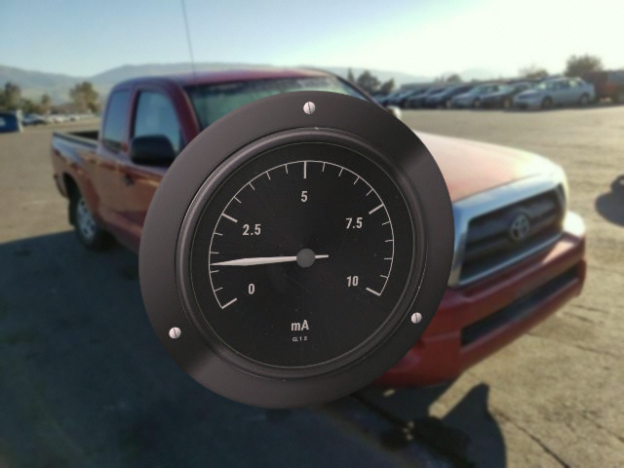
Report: 1.25; mA
